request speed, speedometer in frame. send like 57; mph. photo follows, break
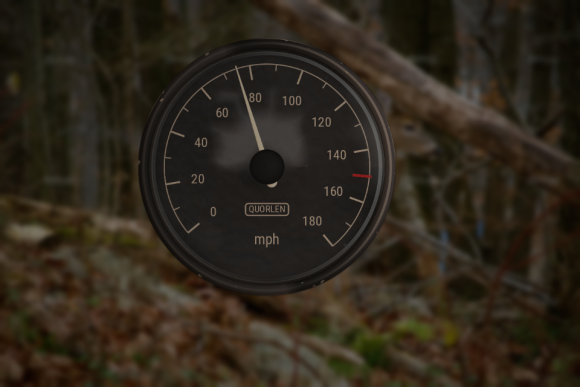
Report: 75; mph
